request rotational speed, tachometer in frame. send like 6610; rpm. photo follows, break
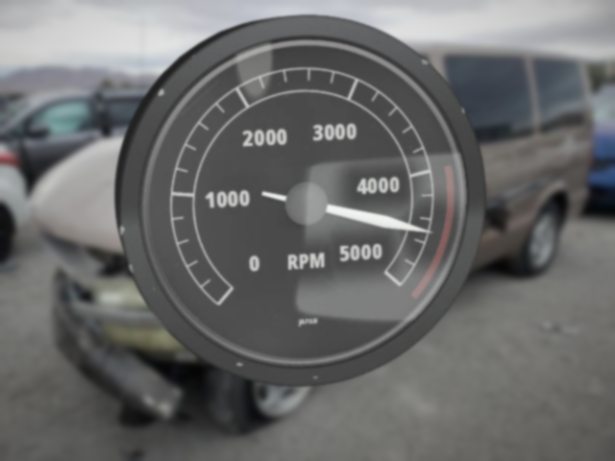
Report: 4500; rpm
